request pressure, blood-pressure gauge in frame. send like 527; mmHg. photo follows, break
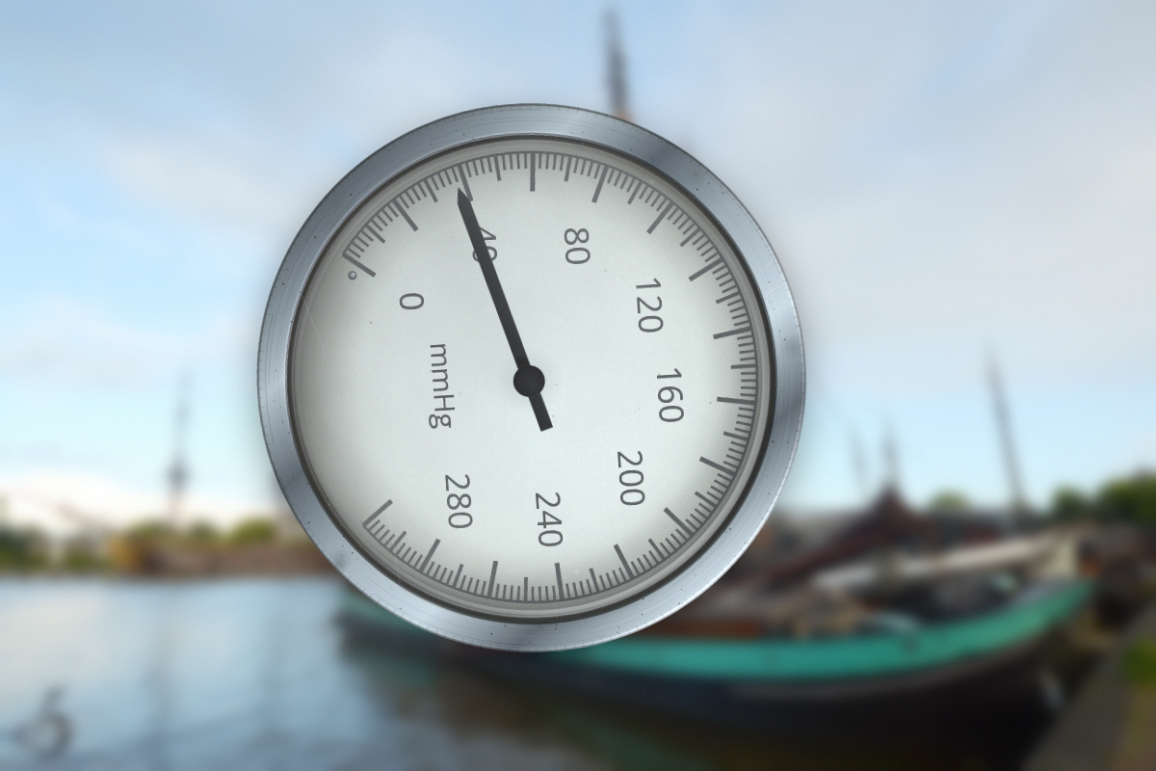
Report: 38; mmHg
